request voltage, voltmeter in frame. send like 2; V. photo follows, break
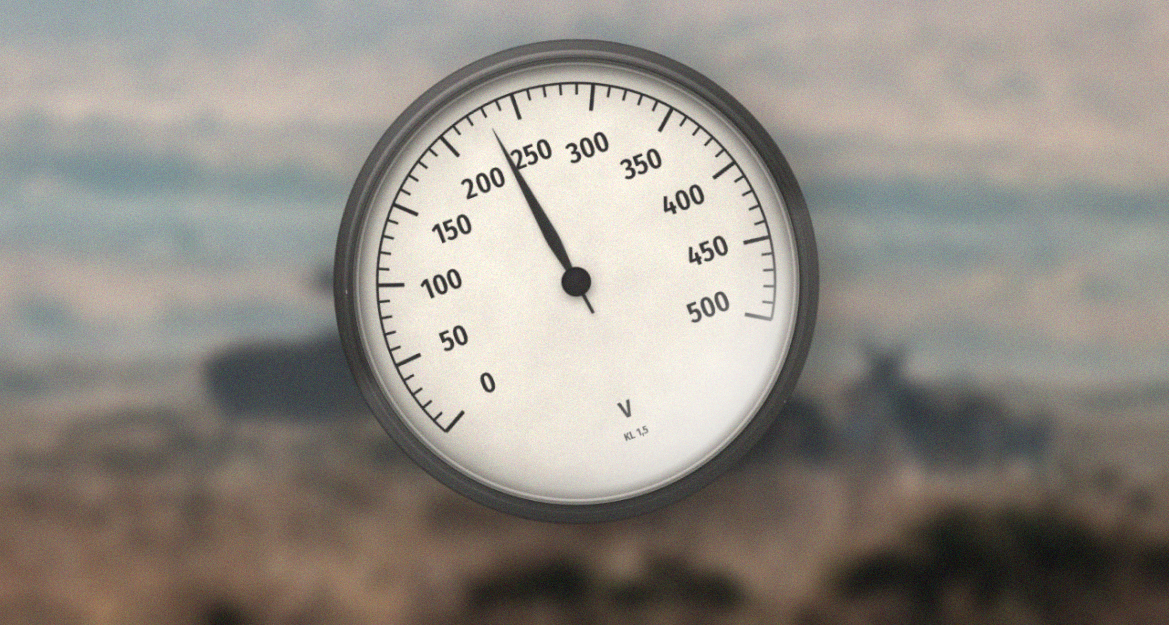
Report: 230; V
